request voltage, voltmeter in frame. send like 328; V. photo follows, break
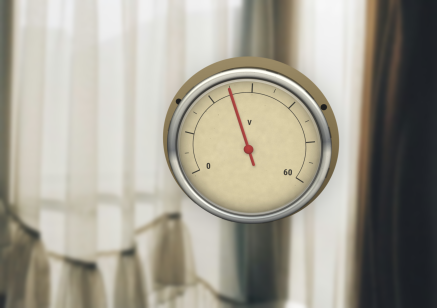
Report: 25; V
